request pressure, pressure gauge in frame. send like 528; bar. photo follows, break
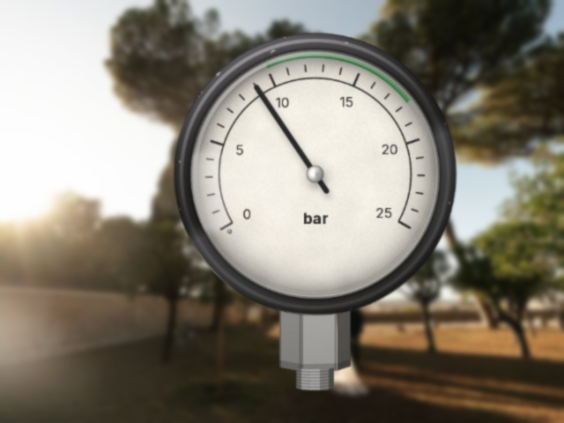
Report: 9; bar
